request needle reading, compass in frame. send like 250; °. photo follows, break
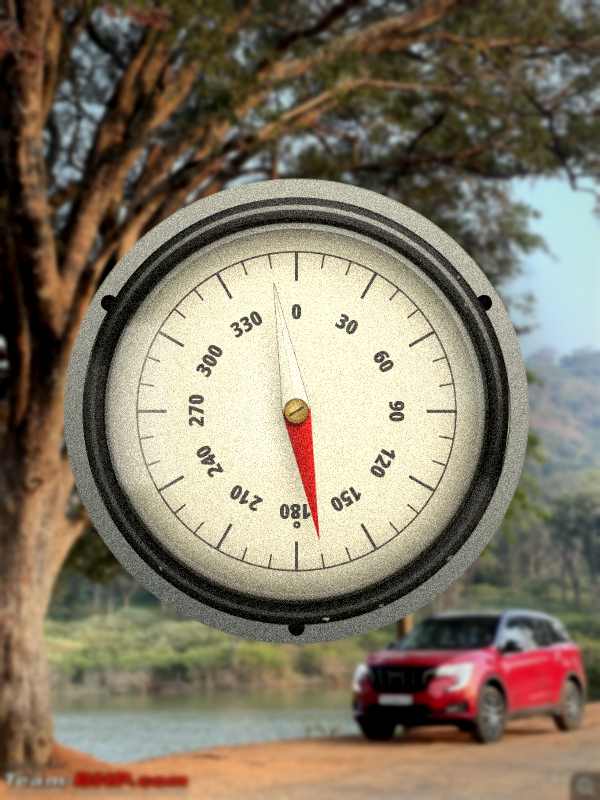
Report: 170; °
